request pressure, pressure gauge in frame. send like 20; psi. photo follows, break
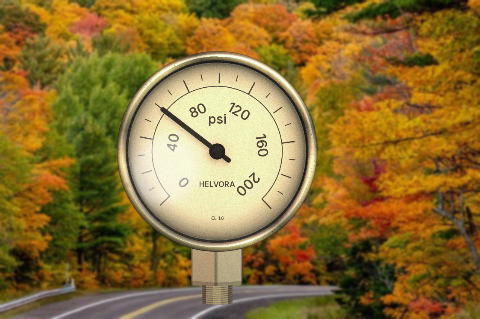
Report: 60; psi
